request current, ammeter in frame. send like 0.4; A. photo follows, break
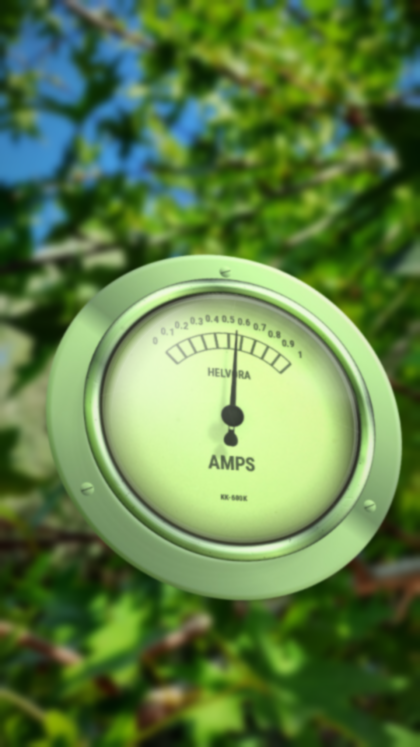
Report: 0.55; A
